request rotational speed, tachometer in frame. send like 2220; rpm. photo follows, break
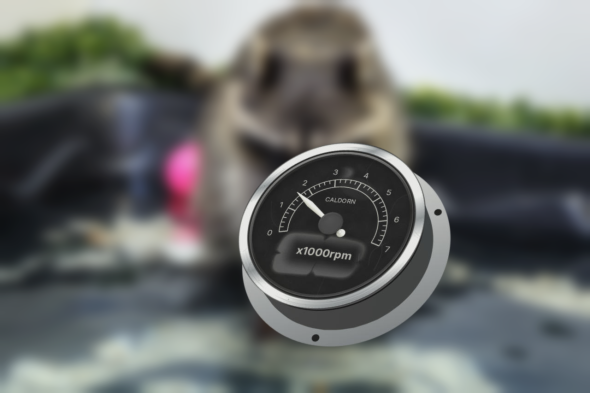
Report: 1600; rpm
